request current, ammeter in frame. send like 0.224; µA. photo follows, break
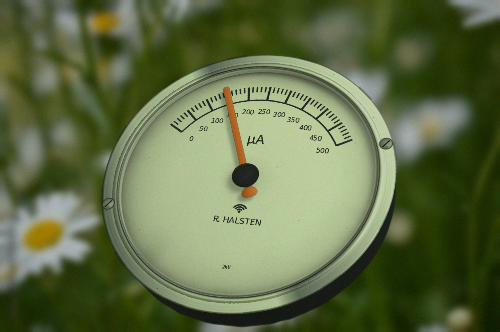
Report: 150; µA
